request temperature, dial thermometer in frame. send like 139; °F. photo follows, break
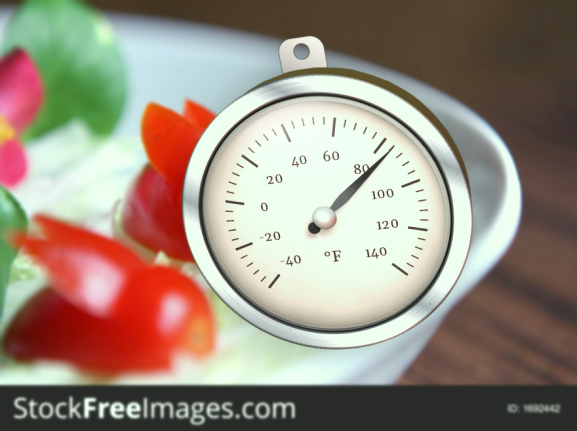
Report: 84; °F
